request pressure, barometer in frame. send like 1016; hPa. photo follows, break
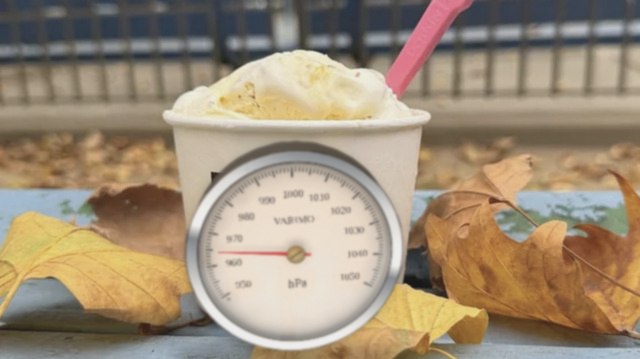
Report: 965; hPa
